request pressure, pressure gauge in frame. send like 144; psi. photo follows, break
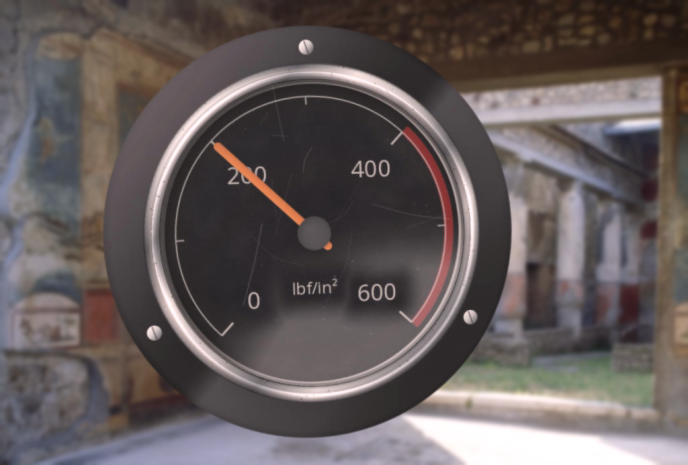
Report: 200; psi
